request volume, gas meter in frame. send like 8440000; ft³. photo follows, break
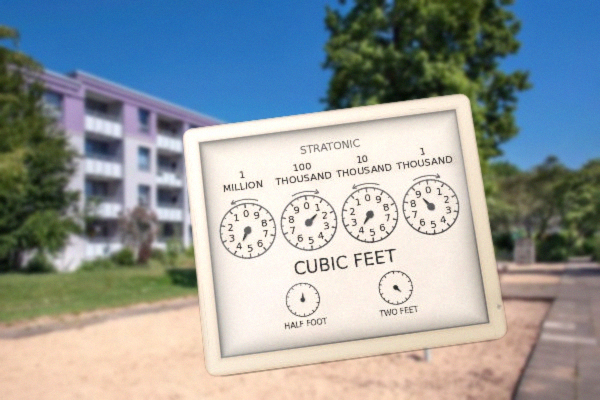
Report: 413900; ft³
